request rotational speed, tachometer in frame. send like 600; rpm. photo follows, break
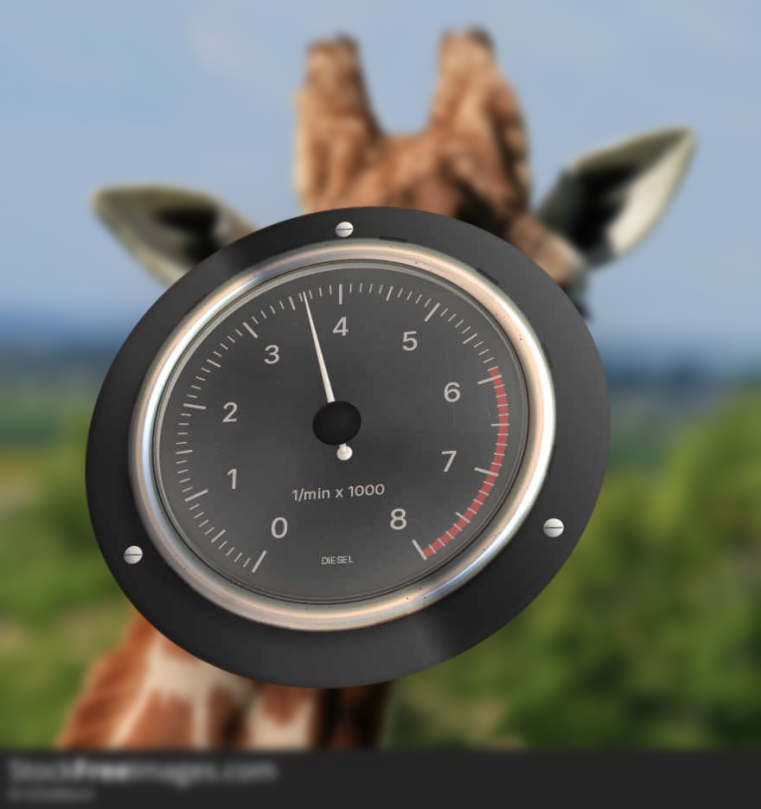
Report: 3650; rpm
